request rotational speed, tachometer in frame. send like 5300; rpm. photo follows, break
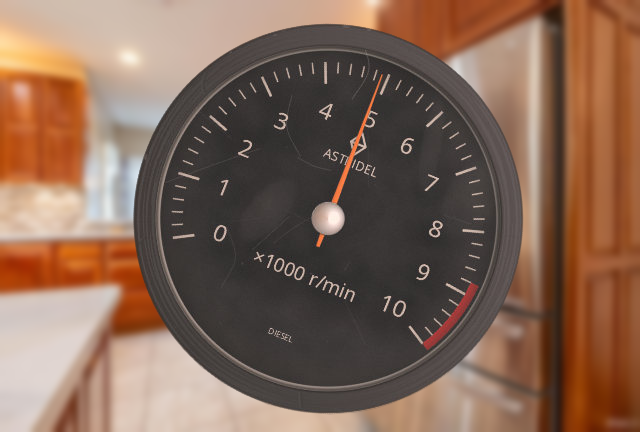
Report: 4900; rpm
